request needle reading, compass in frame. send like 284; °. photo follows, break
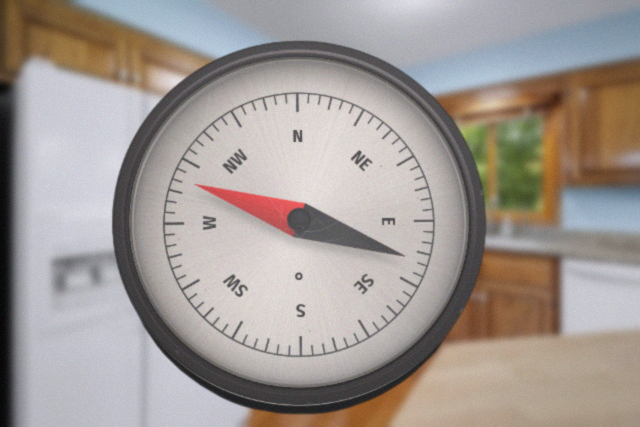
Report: 290; °
